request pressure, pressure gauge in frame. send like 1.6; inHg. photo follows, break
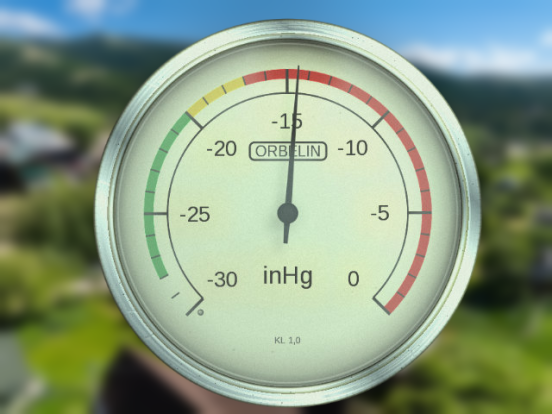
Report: -14.5; inHg
